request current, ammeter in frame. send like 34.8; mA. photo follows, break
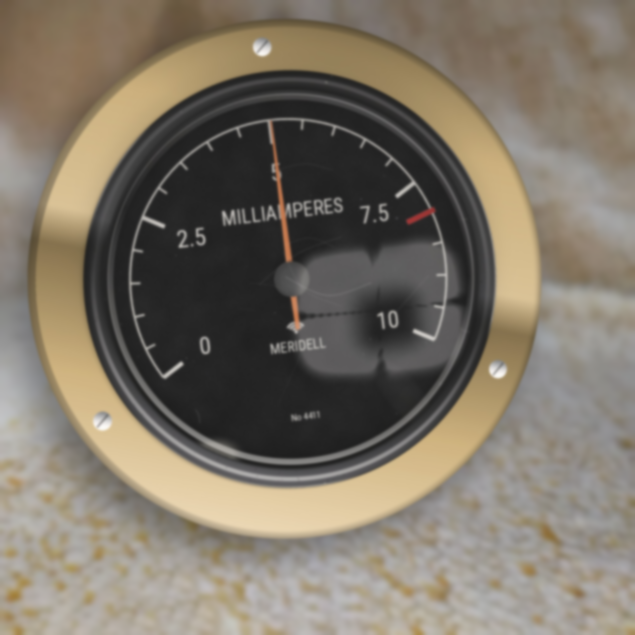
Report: 5; mA
